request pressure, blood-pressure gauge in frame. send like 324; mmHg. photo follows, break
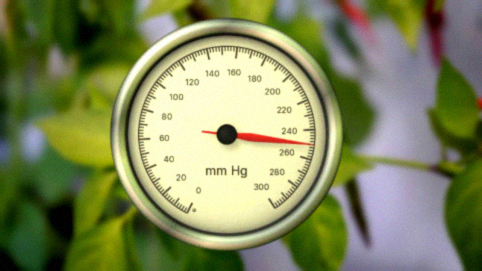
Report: 250; mmHg
